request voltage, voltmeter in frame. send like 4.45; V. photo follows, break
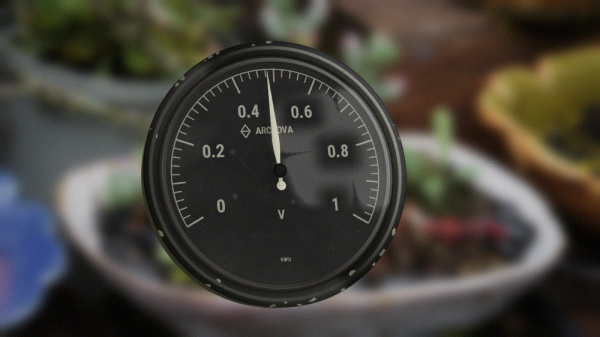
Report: 0.48; V
